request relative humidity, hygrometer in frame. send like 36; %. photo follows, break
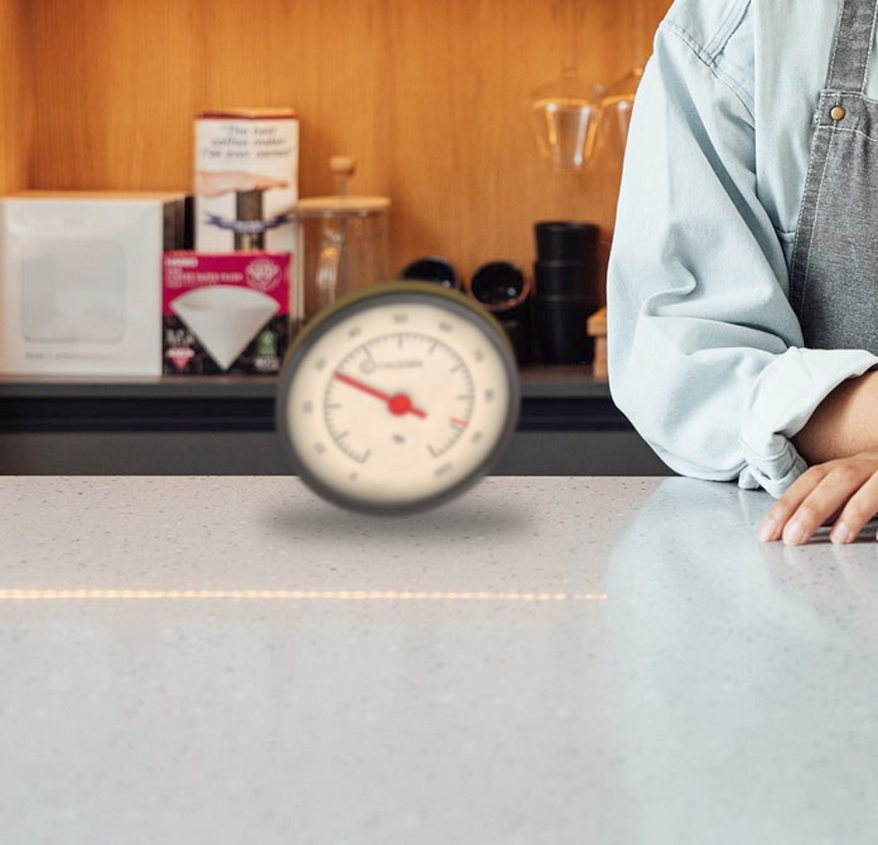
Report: 30; %
